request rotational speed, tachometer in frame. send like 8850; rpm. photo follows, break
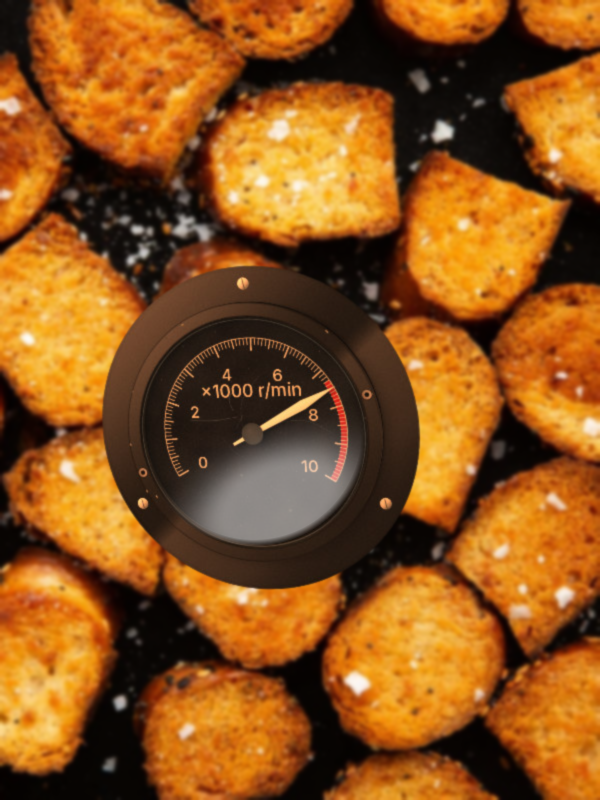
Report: 7500; rpm
